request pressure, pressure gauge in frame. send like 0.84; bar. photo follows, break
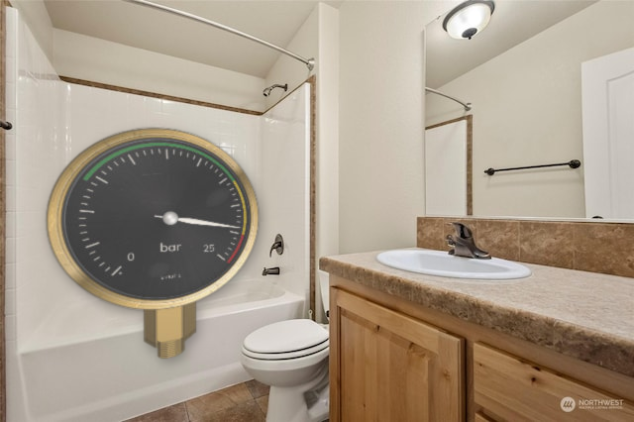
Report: 22; bar
